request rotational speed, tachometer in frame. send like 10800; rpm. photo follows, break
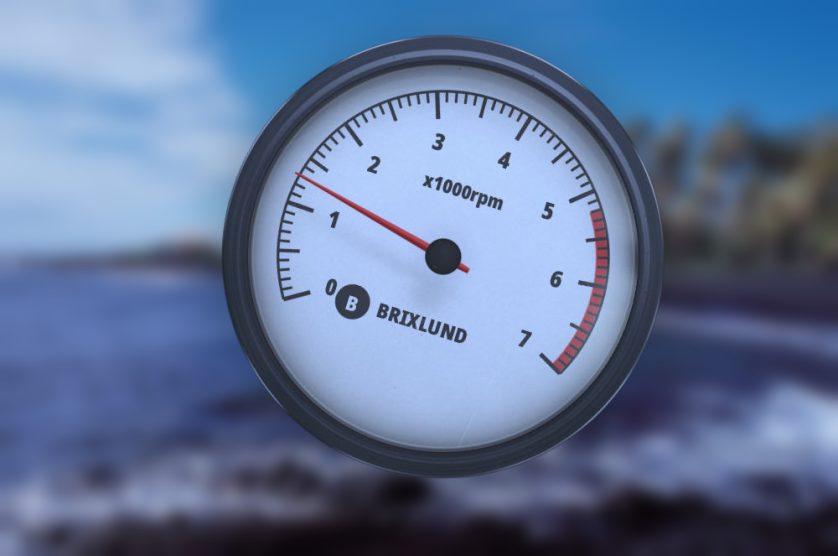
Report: 1300; rpm
